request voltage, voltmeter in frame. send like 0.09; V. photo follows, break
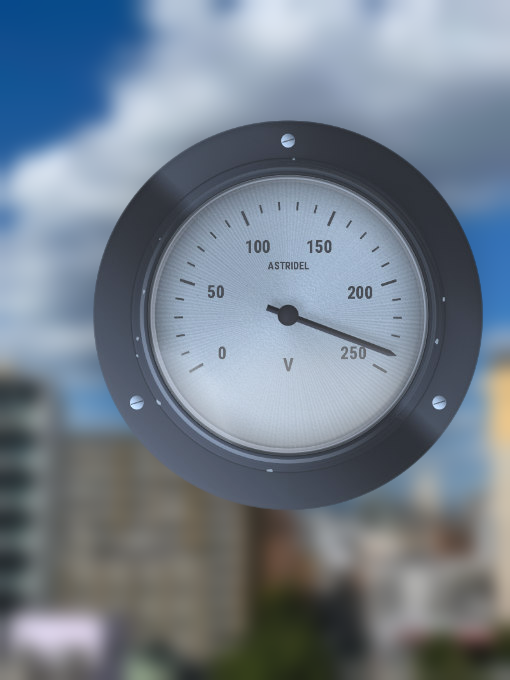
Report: 240; V
